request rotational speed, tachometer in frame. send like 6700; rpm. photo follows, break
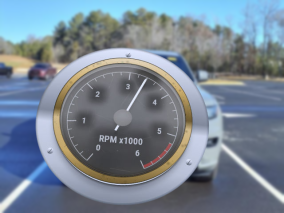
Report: 3400; rpm
